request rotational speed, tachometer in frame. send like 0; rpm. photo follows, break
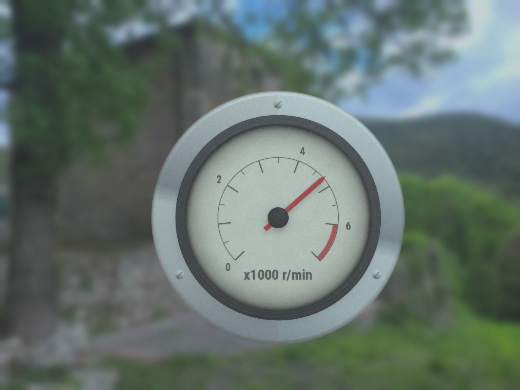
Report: 4750; rpm
